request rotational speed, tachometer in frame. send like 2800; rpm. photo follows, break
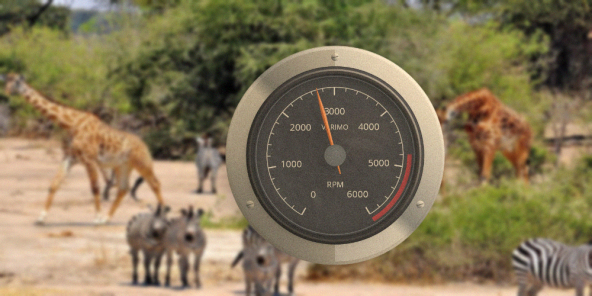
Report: 2700; rpm
